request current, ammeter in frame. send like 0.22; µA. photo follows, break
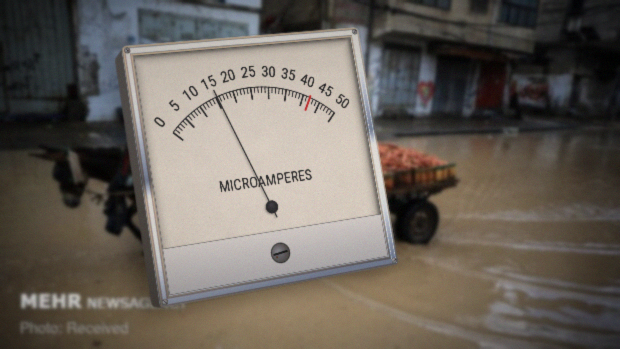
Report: 15; µA
